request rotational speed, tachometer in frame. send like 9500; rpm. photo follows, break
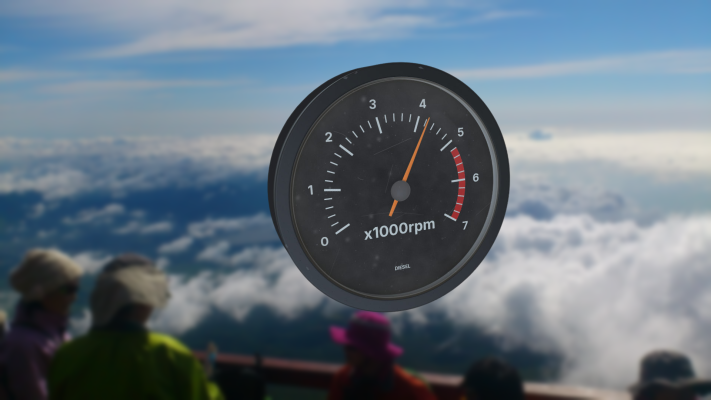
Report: 4200; rpm
